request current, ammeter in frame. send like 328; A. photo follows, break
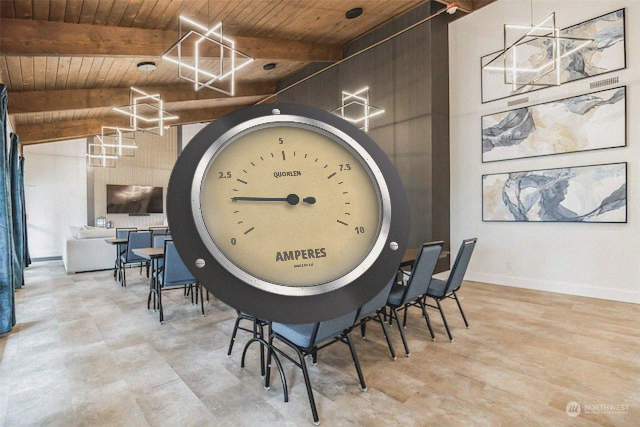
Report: 1.5; A
